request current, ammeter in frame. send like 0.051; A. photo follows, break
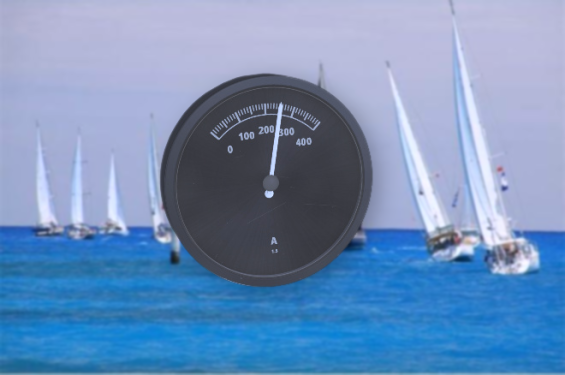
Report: 250; A
